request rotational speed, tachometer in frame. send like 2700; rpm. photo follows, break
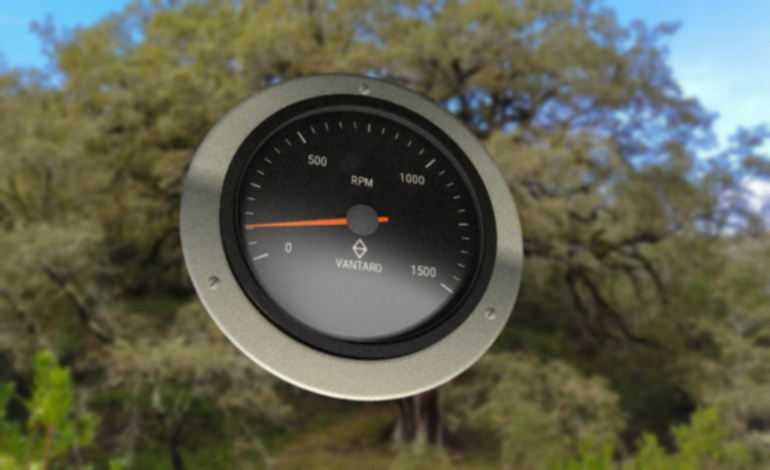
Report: 100; rpm
